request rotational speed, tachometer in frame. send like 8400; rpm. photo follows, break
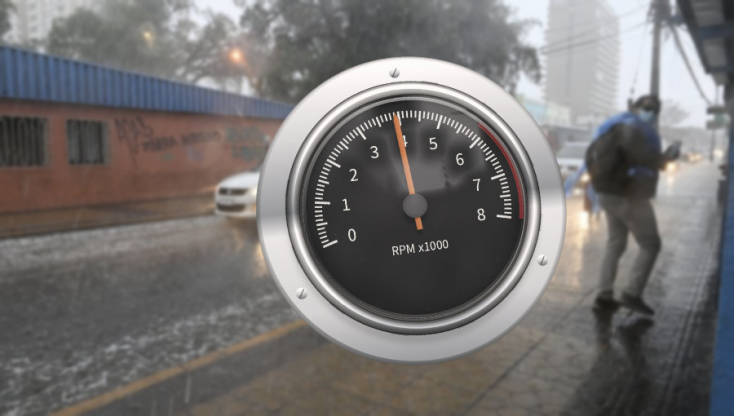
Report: 3900; rpm
